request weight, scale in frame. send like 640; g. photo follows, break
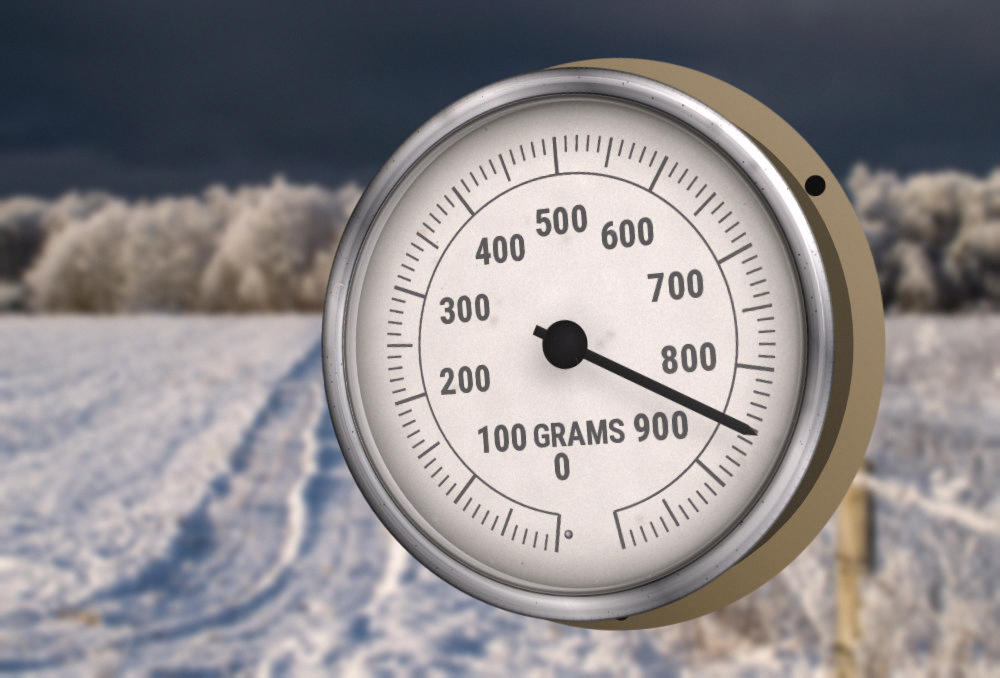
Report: 850; g
